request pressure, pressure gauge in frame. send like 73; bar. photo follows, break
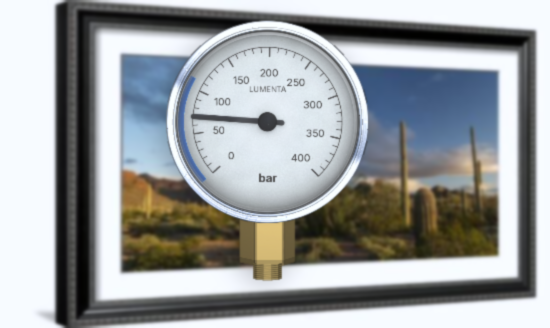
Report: 70; bar
